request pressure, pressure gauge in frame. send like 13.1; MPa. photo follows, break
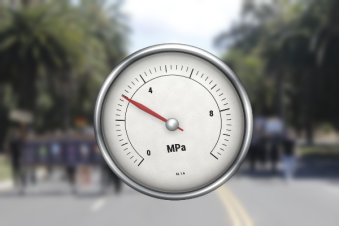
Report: 3; MPa
